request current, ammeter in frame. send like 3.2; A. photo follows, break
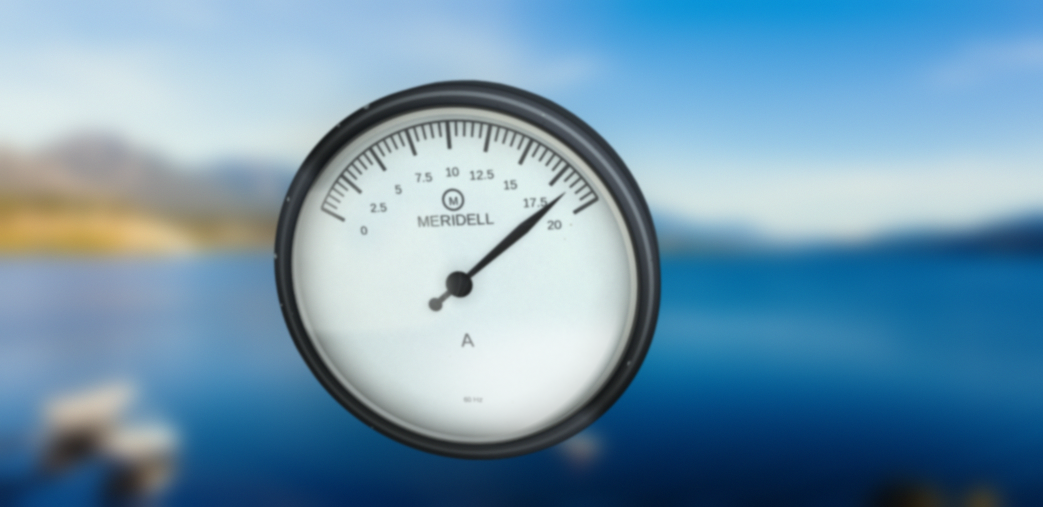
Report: 18.5; A
